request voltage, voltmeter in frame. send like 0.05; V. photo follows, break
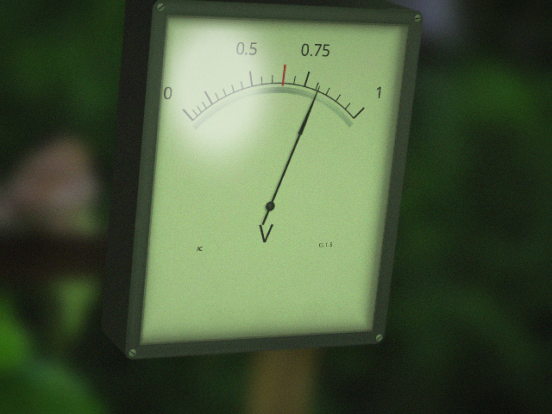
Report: 0.8; V
